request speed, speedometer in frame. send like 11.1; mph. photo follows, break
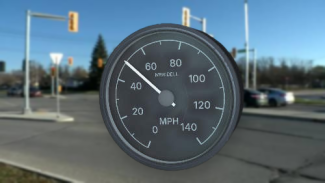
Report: 50; mph
